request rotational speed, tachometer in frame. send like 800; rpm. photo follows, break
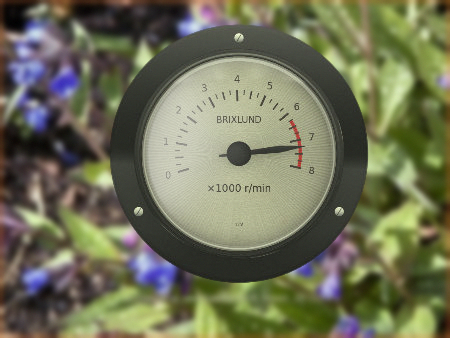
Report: 7250; rpm
